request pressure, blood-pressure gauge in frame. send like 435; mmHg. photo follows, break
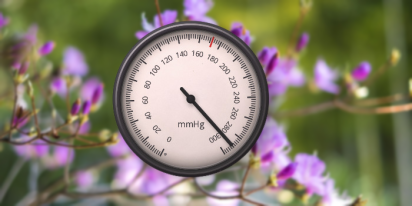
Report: 290; mmHg
